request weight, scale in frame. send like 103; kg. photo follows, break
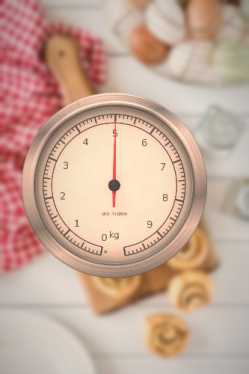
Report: 5; kg
